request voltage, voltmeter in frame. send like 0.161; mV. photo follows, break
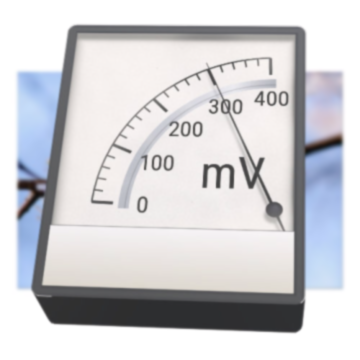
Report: 300; mV
